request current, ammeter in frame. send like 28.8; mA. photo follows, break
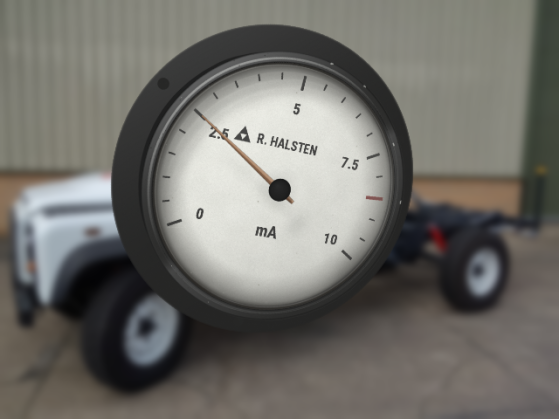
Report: 2.5; mA
